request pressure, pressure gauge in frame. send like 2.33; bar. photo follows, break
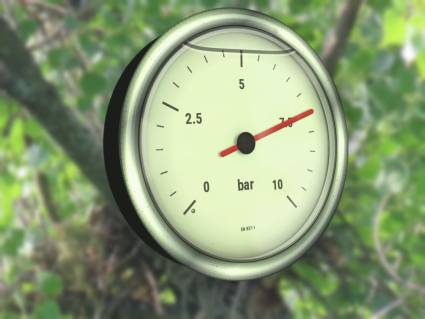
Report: 7.5; bar
